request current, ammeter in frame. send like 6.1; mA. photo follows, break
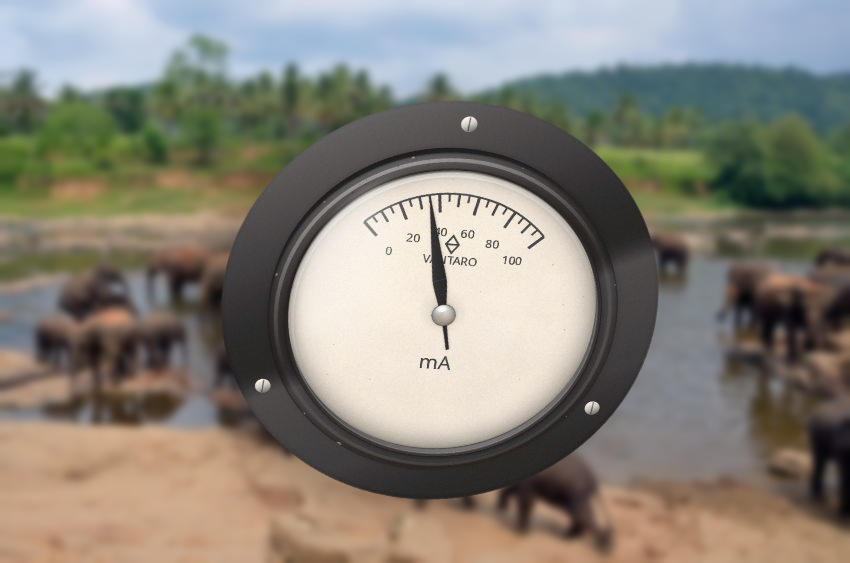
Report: 35; mA
